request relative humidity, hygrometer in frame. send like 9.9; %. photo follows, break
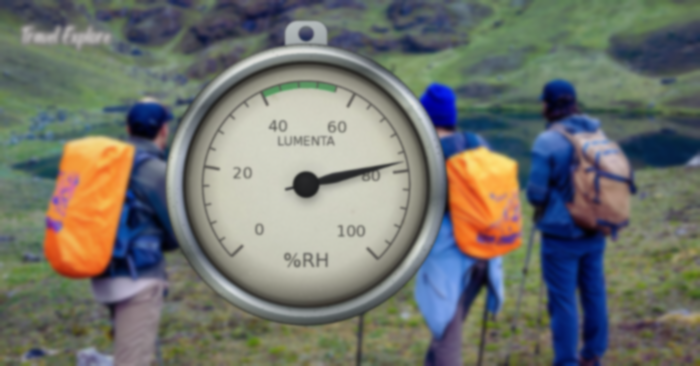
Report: 78; %
